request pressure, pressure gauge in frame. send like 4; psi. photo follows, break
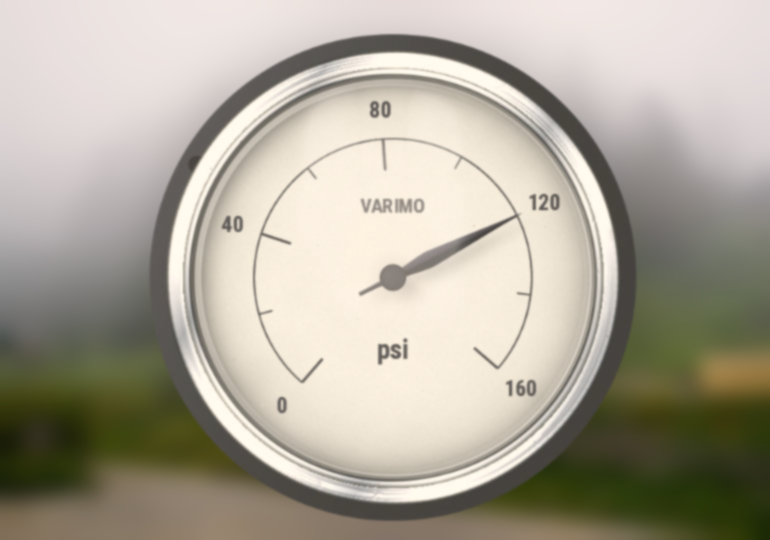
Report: 120; psi
